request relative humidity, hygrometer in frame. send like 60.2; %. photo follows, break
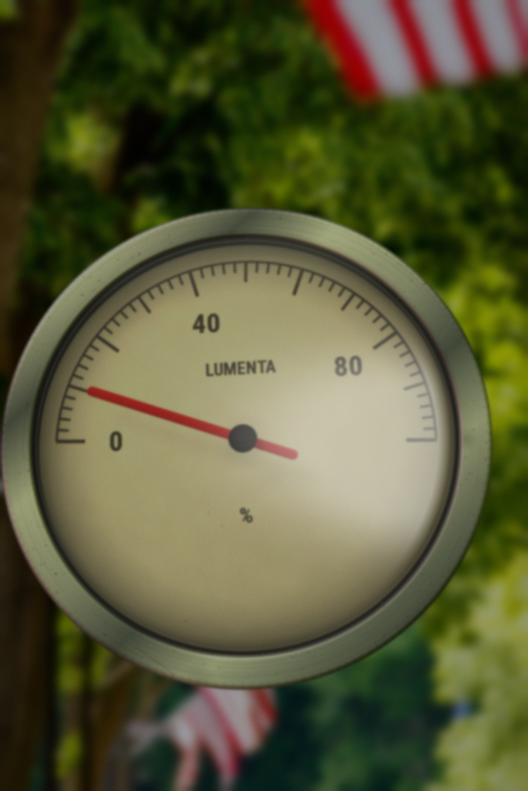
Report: 10; %
